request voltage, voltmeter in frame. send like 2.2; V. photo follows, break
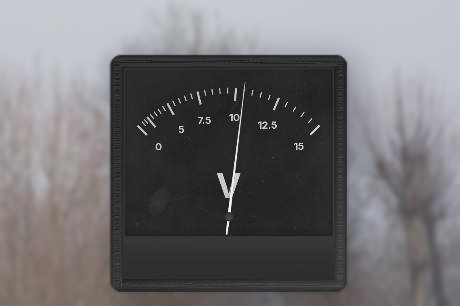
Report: 10.5; V
